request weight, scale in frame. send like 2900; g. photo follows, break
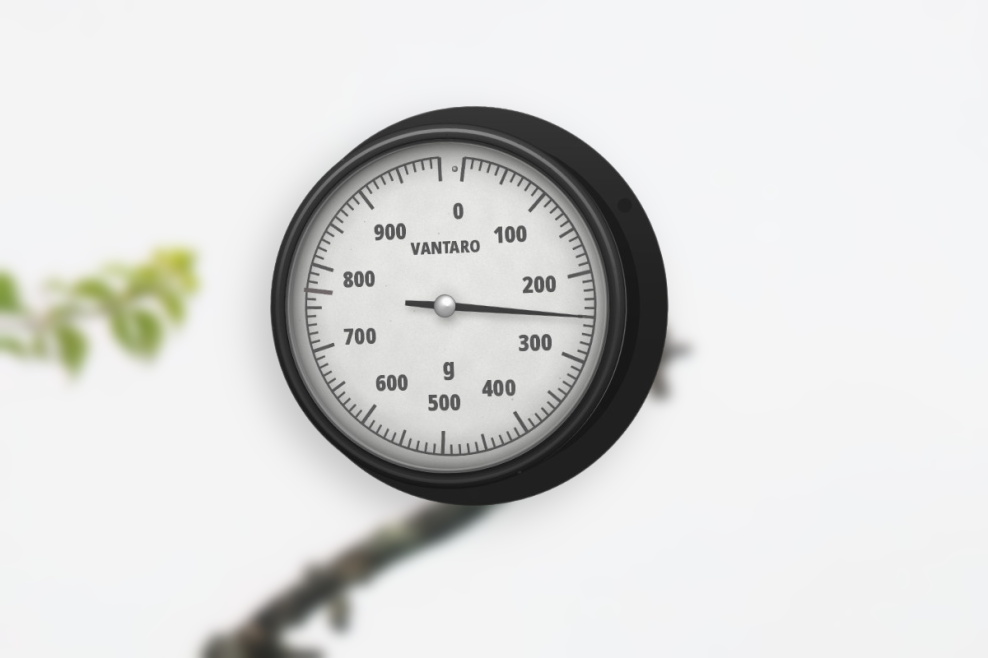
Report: 250; g
